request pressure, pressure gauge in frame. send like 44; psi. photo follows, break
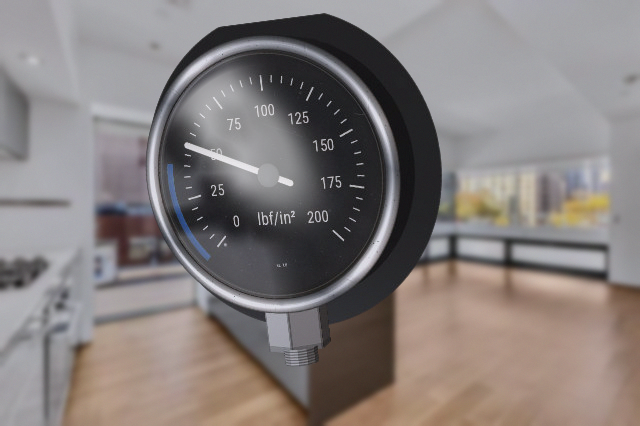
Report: 50; psi
